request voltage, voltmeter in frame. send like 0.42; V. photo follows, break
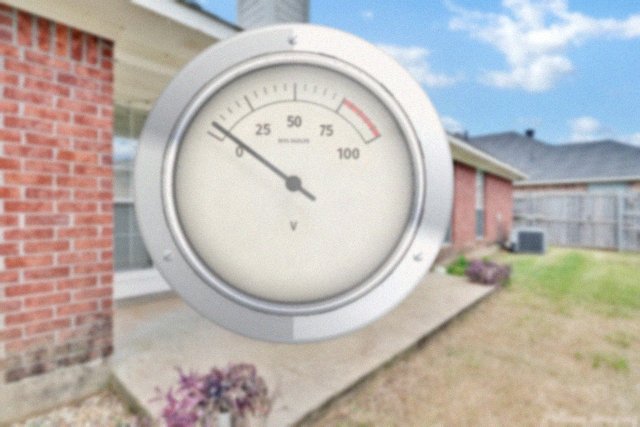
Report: 5; V
